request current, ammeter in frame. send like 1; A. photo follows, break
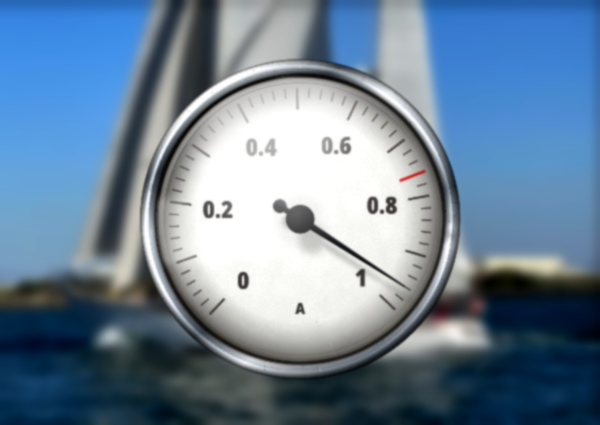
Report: 0.96; A
